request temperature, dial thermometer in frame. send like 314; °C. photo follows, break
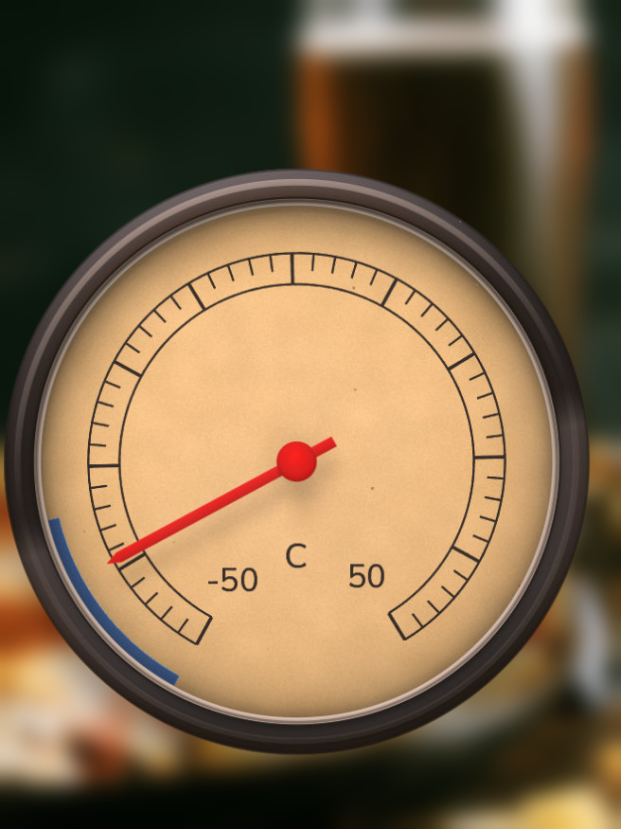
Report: -39; °C
